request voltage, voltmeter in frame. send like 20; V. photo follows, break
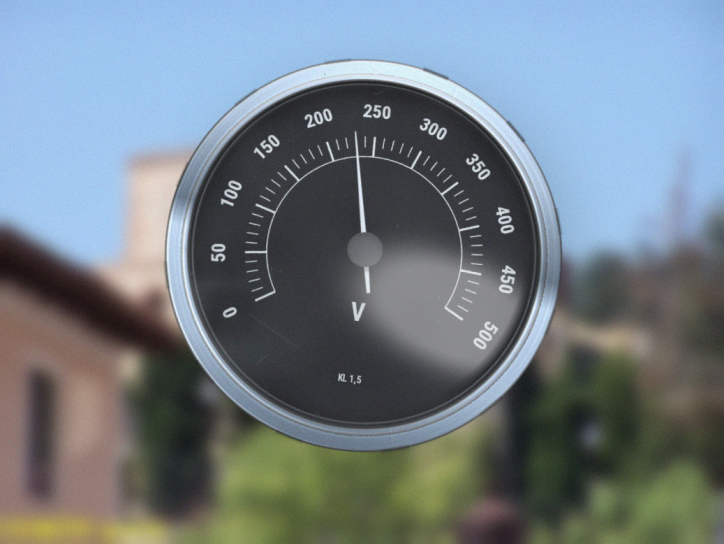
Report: 230; V
